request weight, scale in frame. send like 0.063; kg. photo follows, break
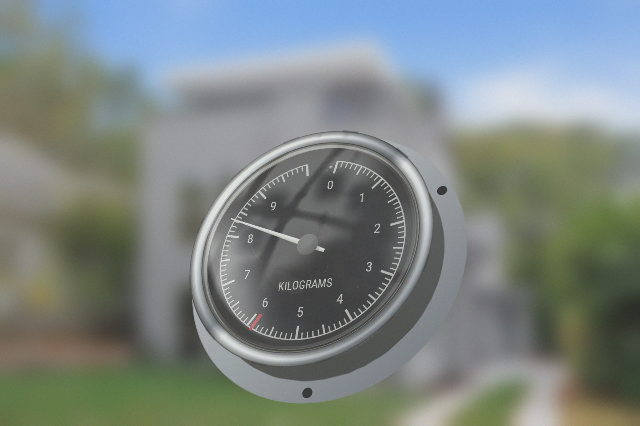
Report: 8.3; kg
